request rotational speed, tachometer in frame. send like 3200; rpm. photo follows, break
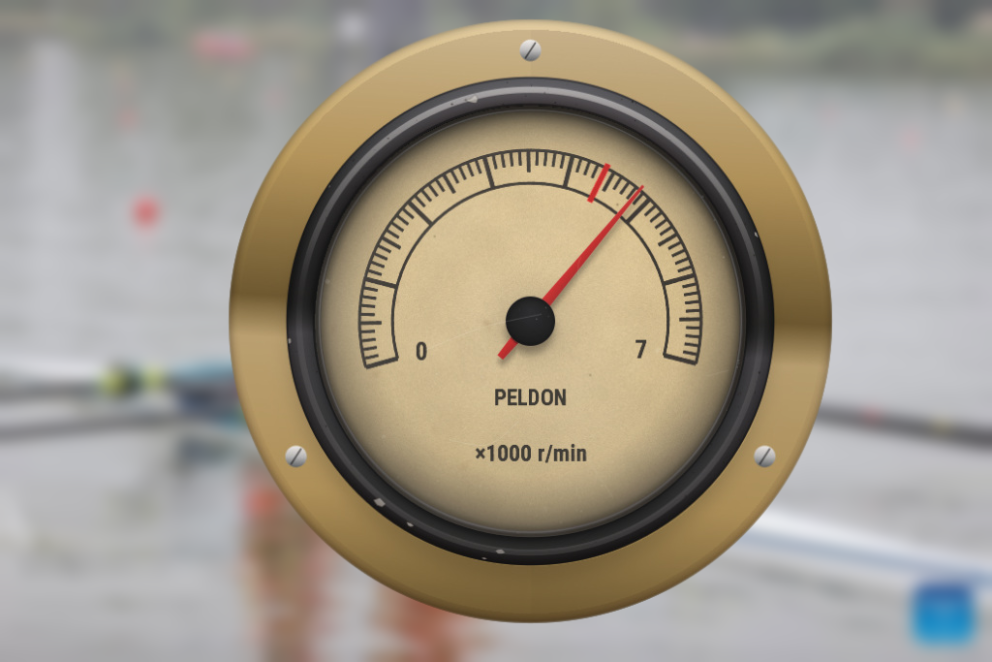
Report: 4850; rpm
